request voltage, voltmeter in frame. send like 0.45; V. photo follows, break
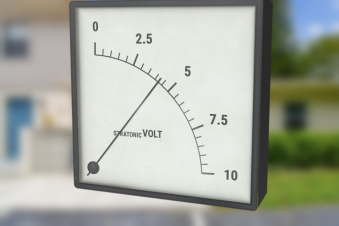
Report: 4.25; V
